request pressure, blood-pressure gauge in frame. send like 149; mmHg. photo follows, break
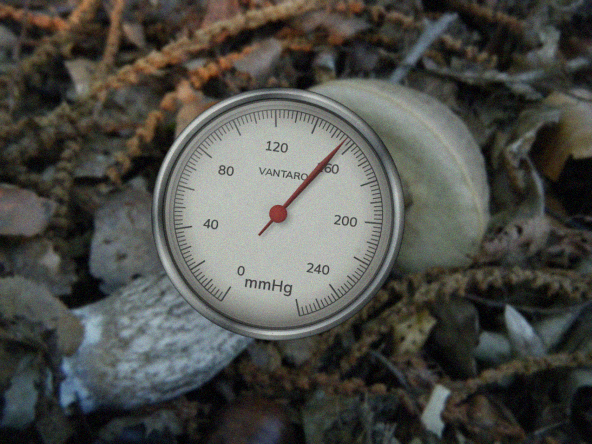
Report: 156; mmHg
